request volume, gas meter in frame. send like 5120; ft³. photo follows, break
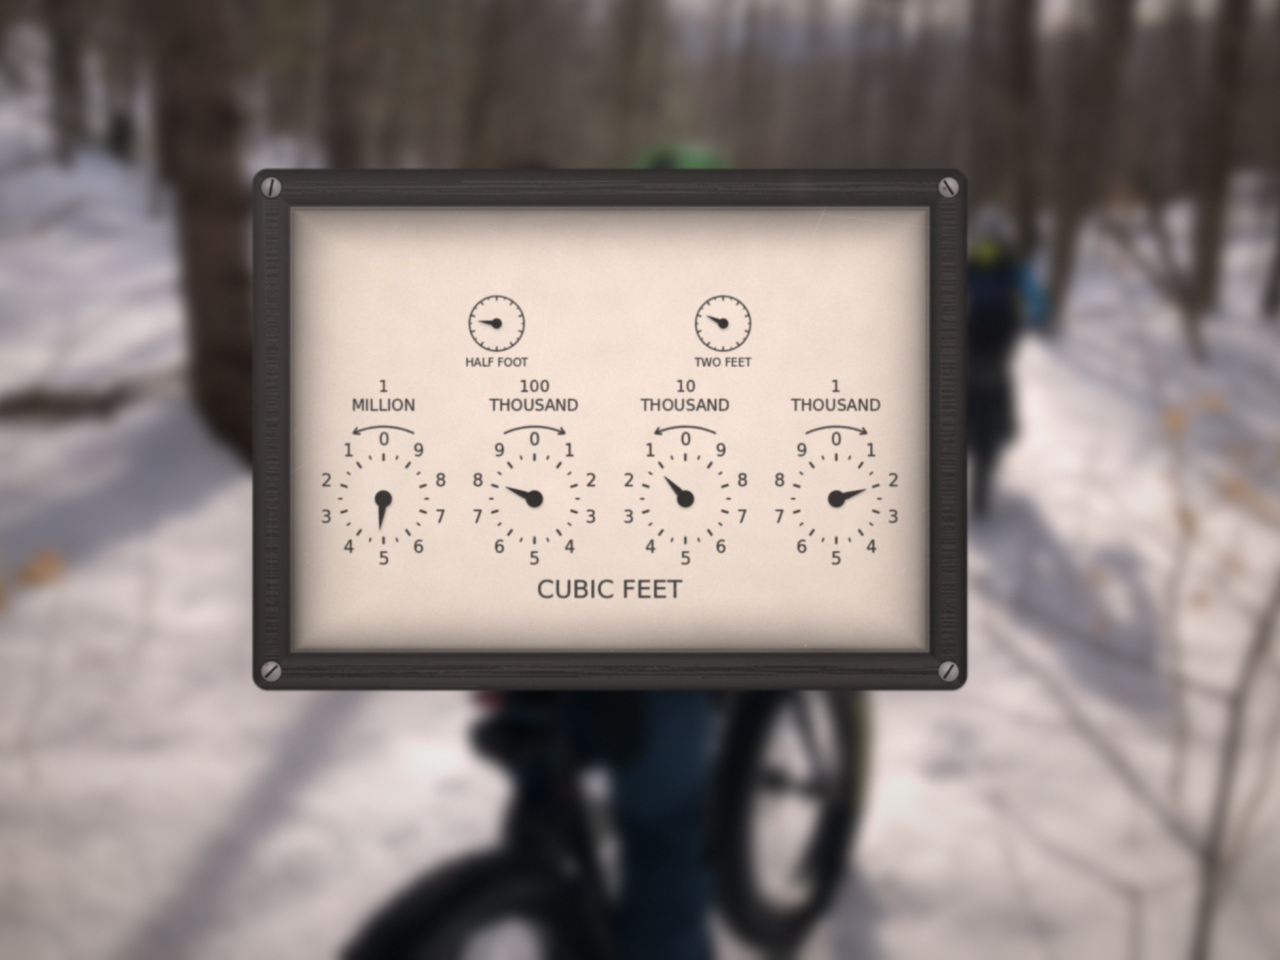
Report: 481200; ft³
